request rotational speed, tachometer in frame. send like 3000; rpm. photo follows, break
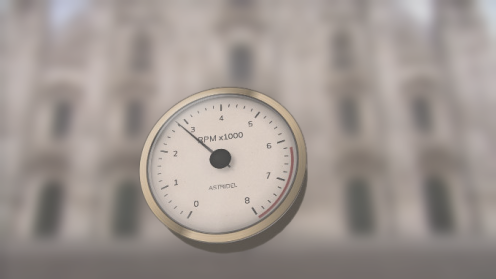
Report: 2800; rpm
